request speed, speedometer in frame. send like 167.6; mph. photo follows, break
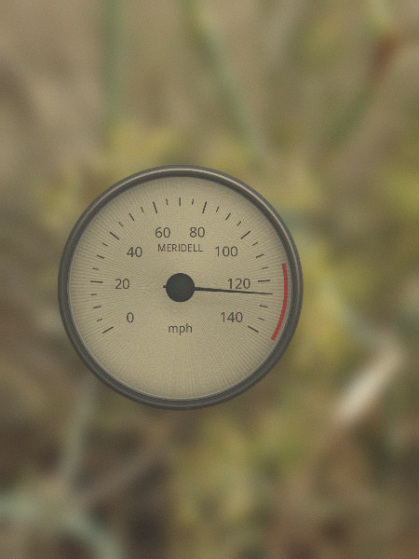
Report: 125; mph
